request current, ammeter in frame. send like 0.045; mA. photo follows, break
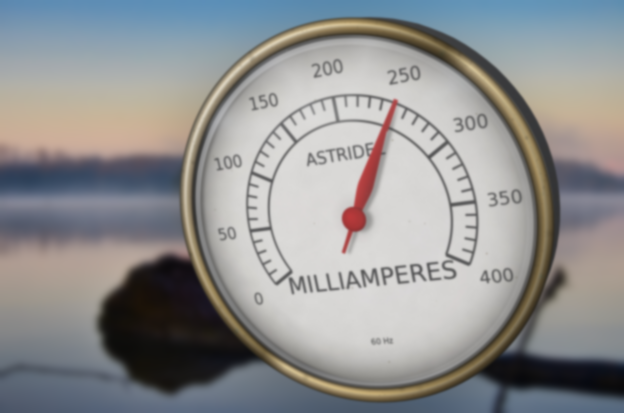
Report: 250; mA
